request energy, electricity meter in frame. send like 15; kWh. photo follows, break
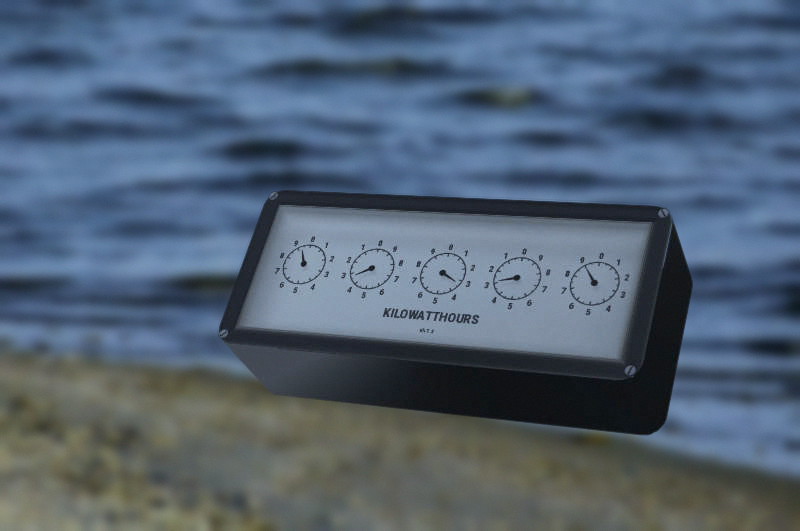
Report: 93329; kWh
